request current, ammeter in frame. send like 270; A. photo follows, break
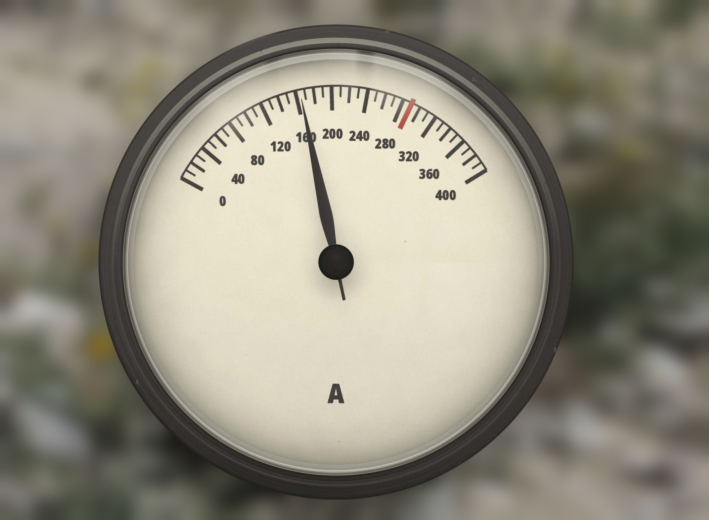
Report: 165; A
